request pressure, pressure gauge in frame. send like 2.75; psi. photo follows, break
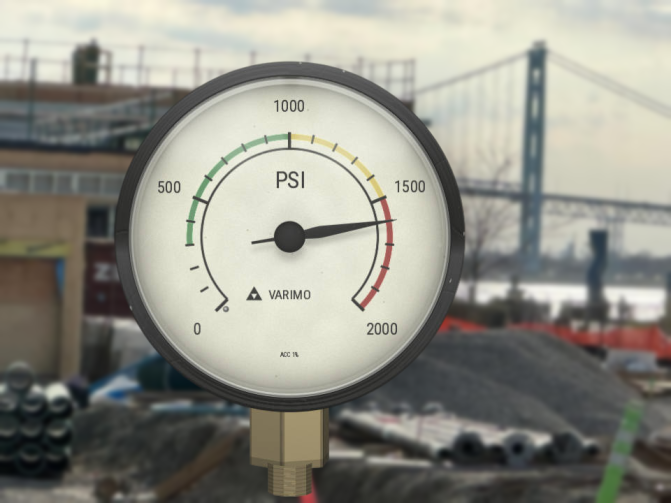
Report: 1600; psi
